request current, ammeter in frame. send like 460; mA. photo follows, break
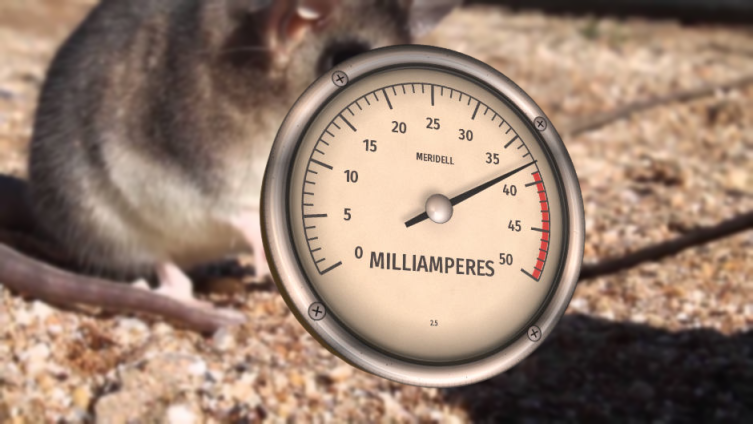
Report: 38; mA
